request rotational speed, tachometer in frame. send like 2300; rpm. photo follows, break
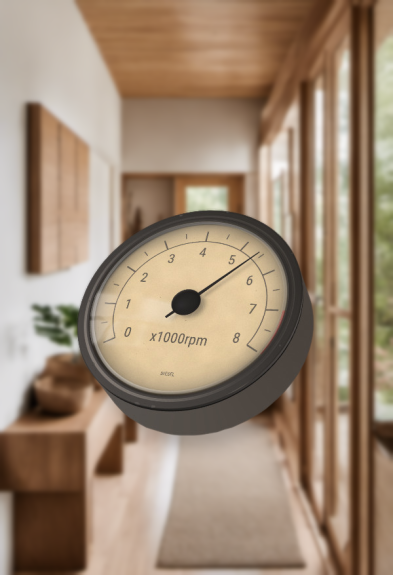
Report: 5500; rpm
